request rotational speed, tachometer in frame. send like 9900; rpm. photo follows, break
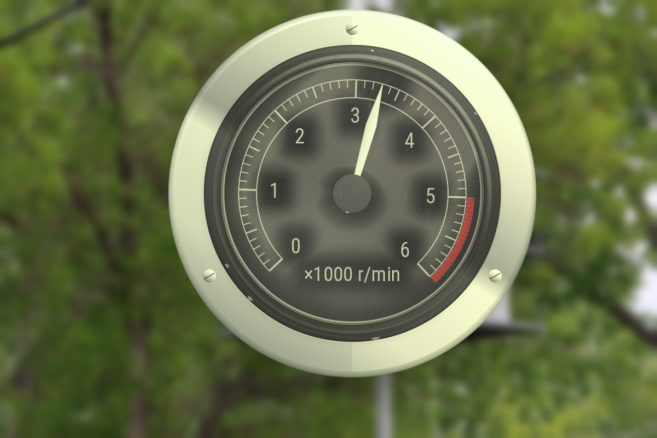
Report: 3300; rpm
